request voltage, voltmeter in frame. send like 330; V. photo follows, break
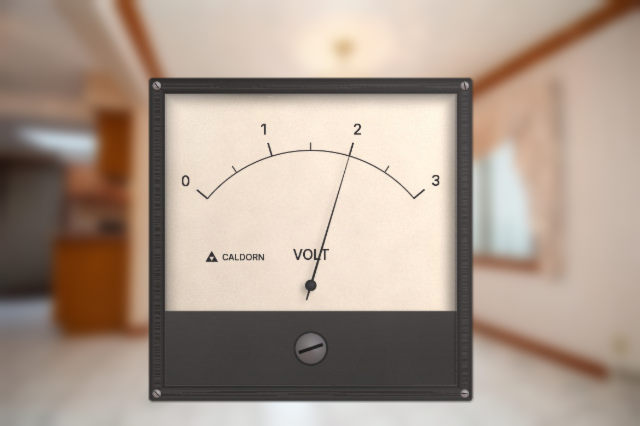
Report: 2; V
